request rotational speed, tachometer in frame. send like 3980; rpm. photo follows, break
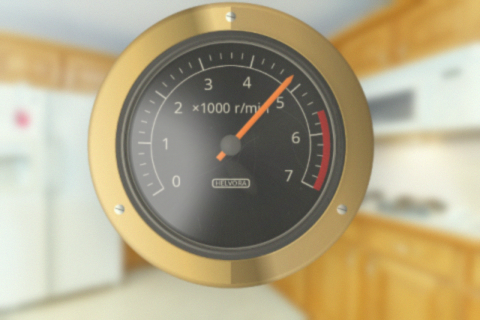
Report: 4800; rpm
